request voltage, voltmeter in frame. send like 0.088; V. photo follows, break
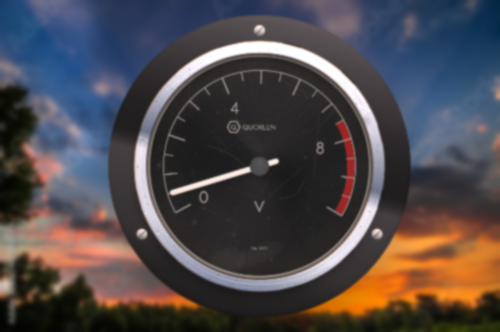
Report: 0.5; V
